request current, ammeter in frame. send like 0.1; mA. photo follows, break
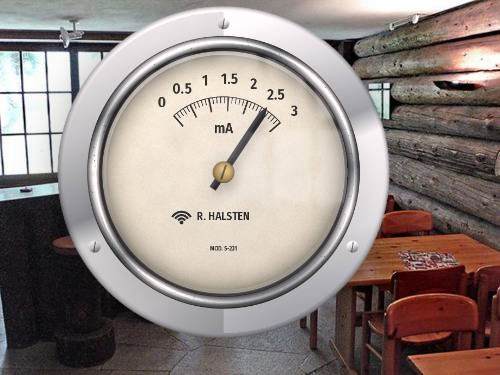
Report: 2.5; mA
